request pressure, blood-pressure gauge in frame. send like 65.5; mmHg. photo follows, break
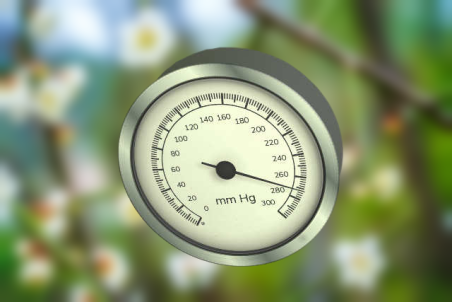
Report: 270; mmHg
